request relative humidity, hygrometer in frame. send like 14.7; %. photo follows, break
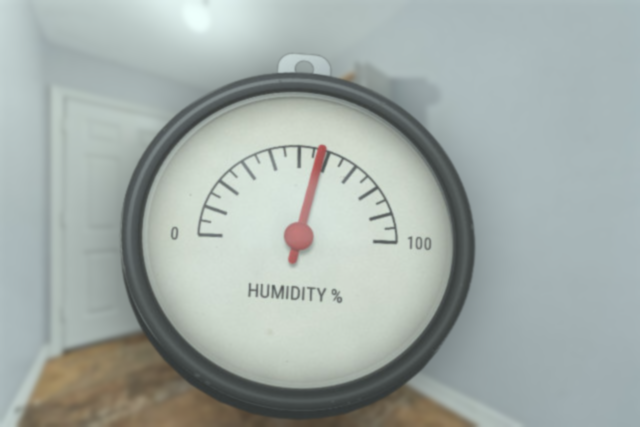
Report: 57.5; %
